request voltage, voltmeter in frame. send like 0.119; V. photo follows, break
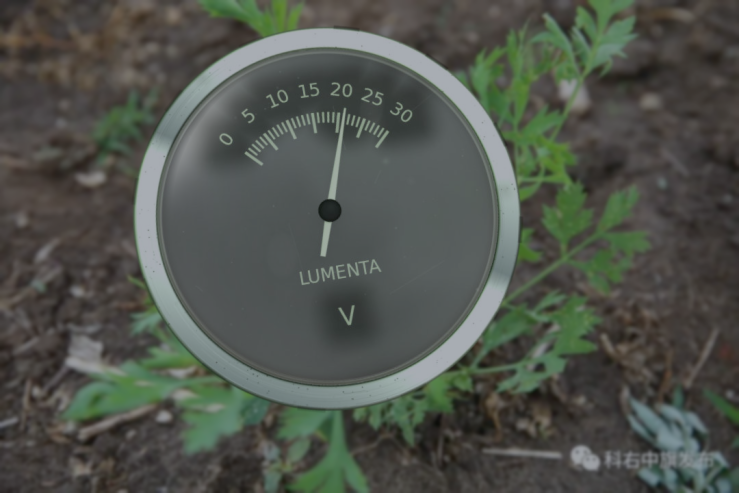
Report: 21; V
